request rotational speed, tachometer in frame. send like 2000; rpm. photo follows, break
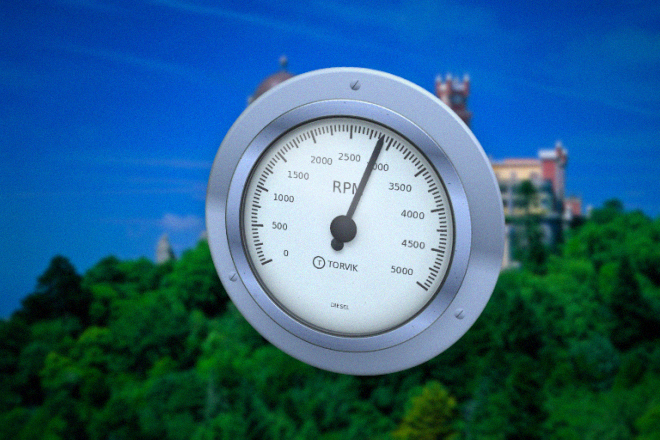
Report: 2900; rpm
